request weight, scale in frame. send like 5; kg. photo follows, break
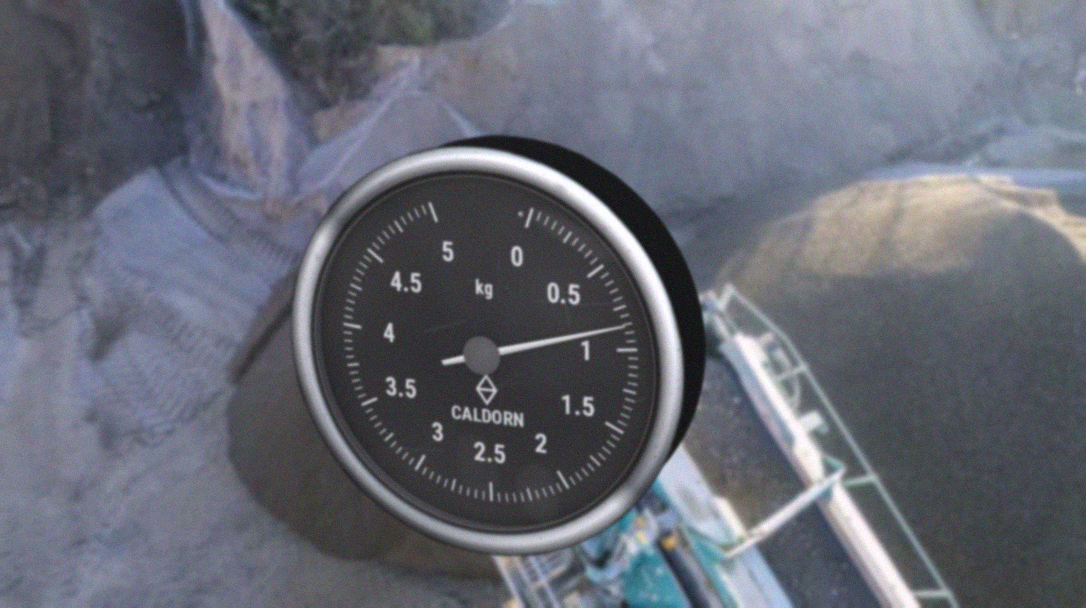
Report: 0.85; kg
